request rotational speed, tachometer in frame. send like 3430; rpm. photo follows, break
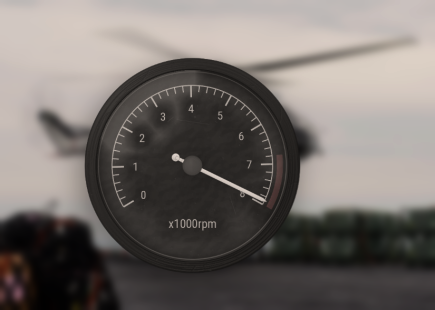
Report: 7900; rpm
